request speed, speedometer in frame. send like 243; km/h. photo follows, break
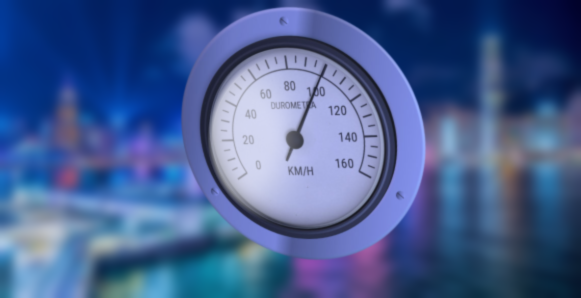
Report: 100; km/h
